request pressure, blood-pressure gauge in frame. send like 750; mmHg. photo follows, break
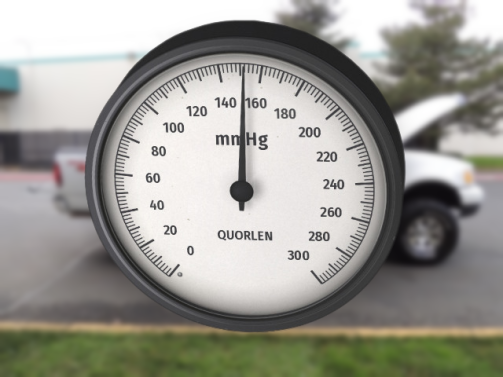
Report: 152; mmHg
